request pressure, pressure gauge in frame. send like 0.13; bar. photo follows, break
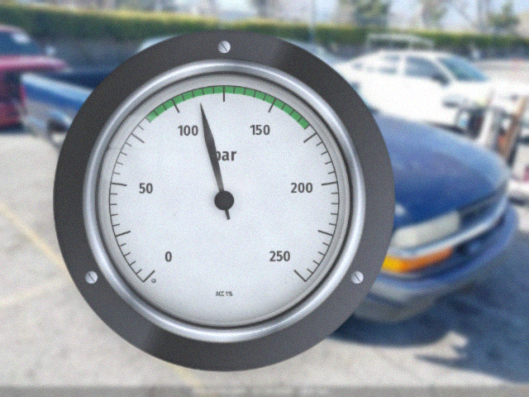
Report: 112.5; bar
